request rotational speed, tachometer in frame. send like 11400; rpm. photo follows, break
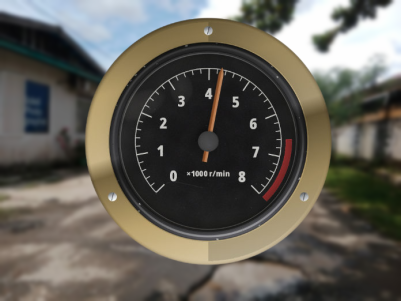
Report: 4300; rpm
